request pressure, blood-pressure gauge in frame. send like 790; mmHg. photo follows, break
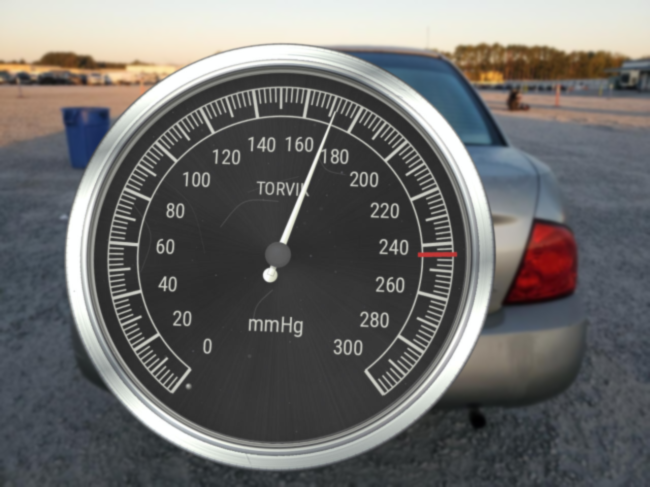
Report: 172; mmHg
